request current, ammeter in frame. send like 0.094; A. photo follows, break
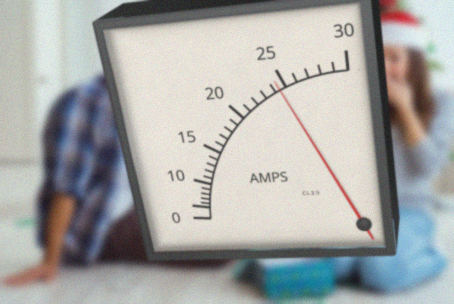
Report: 24.5; A
